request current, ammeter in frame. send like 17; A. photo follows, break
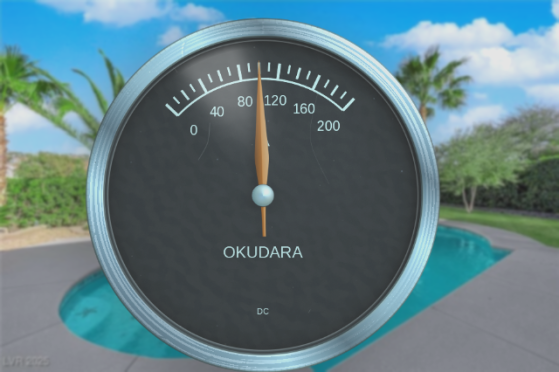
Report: 100; A
